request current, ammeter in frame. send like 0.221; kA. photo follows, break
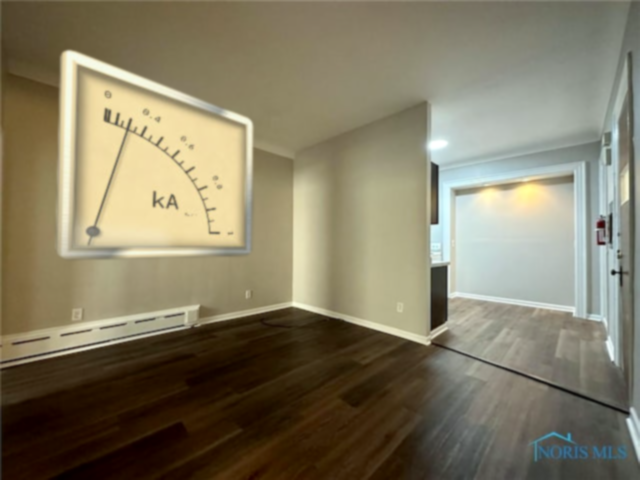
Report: 0.3; kA
